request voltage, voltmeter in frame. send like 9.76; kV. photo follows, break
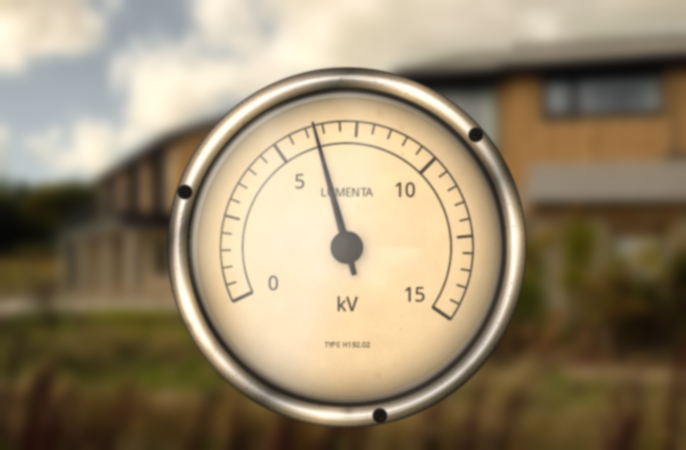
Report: 6.25; kV
